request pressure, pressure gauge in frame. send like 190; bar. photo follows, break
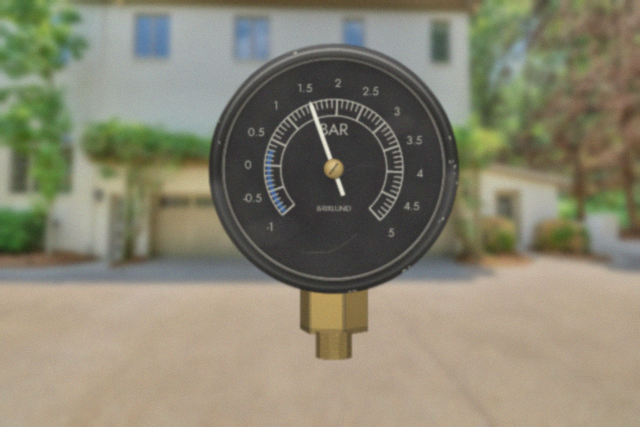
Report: 1.5; bar
